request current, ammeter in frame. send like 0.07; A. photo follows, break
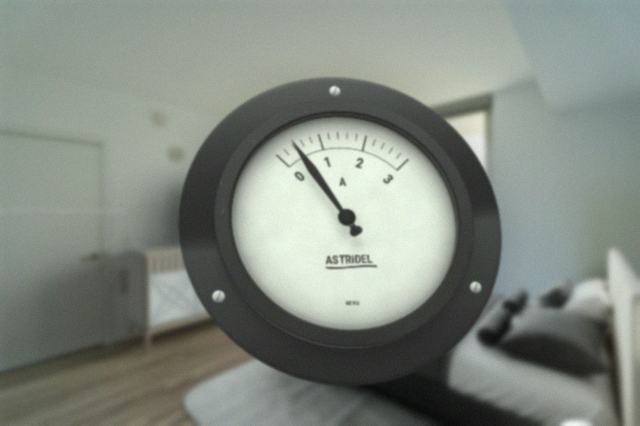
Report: 0.4; A
